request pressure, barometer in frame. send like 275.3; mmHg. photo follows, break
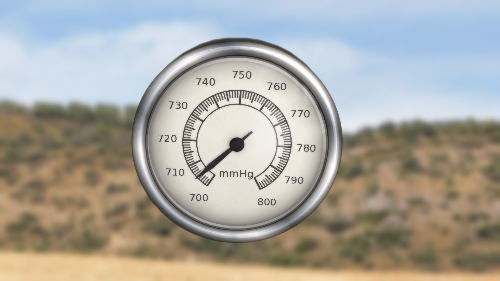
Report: 705; mmHg
